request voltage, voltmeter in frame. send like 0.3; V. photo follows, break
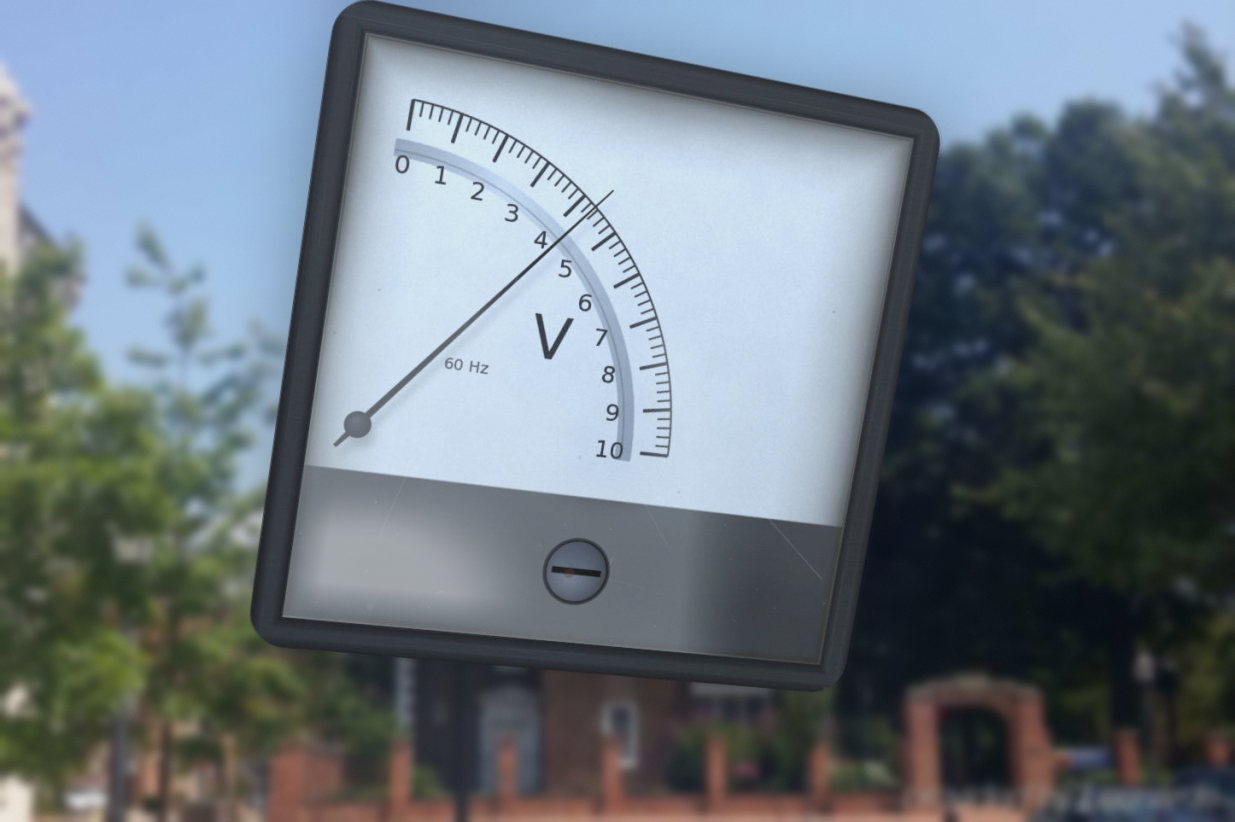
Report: 4.3; V
